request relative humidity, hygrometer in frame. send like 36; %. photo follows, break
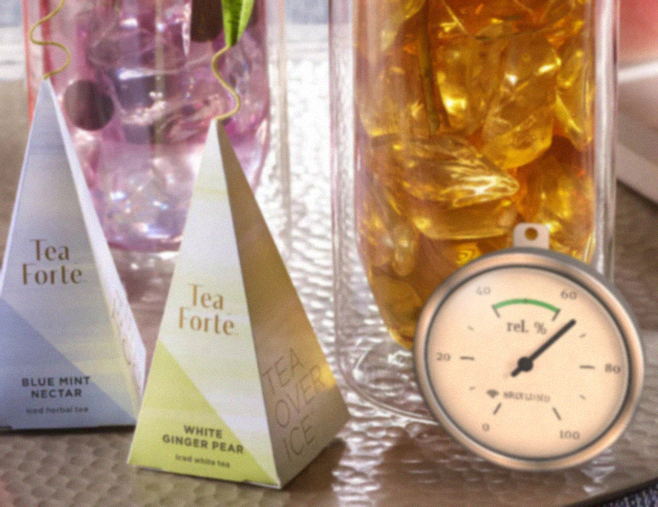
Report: 65; %
